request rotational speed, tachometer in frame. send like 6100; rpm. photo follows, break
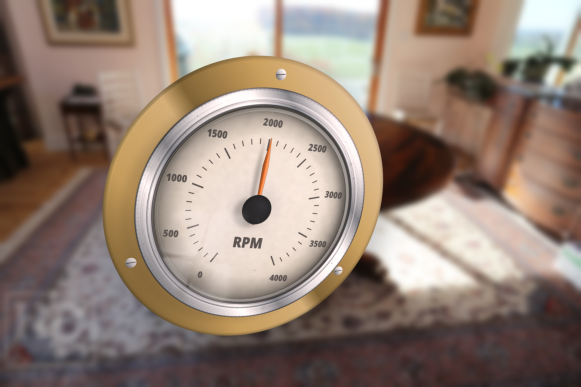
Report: 2000; rpm
